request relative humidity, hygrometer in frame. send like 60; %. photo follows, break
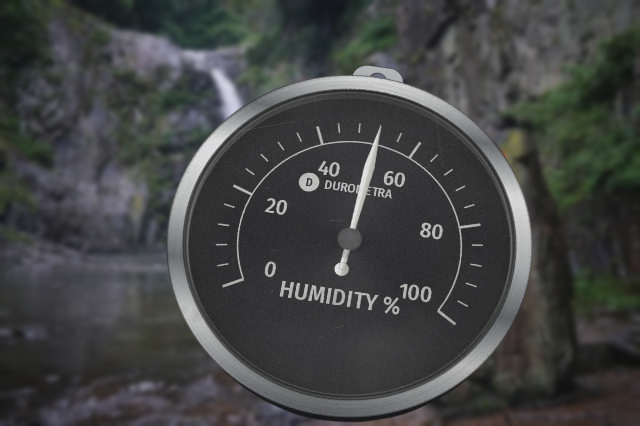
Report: 52; %
